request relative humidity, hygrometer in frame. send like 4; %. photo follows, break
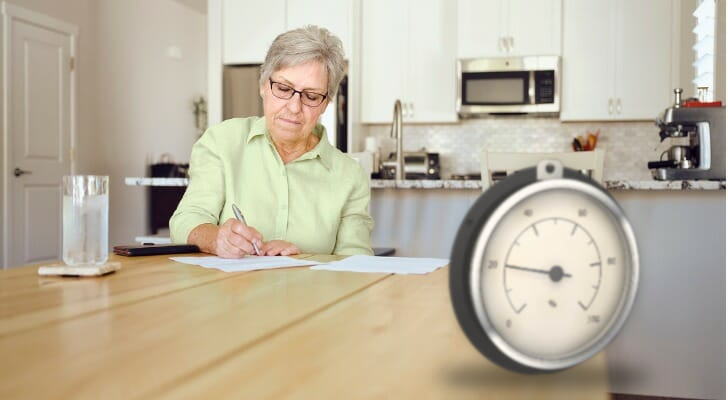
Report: 20; %
